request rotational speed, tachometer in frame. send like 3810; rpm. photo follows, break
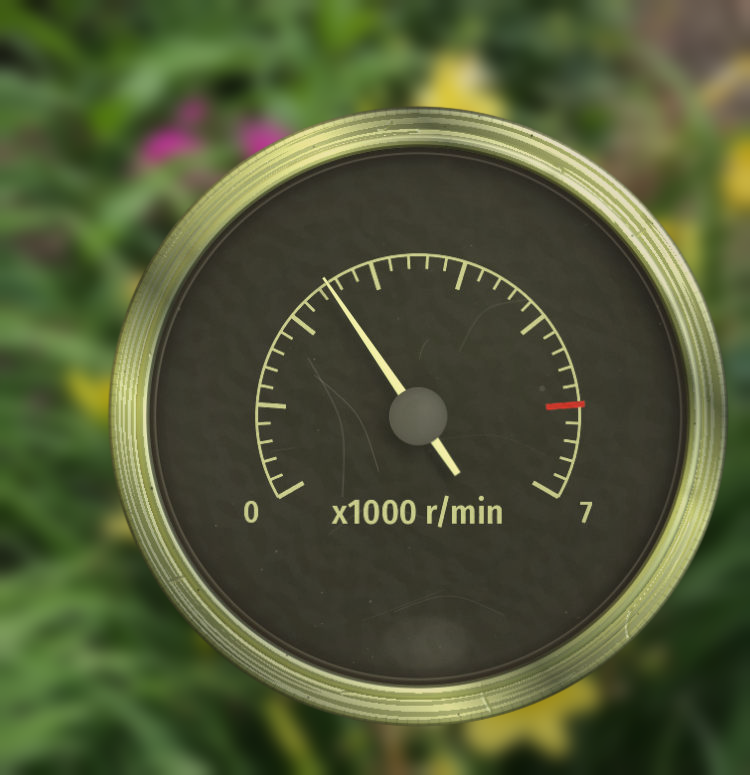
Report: 2500; rpm
